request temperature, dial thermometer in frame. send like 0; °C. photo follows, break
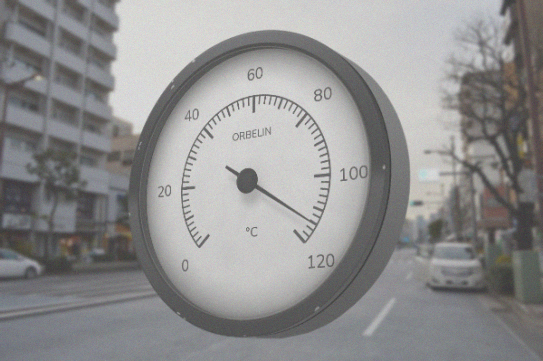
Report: 114; °C
